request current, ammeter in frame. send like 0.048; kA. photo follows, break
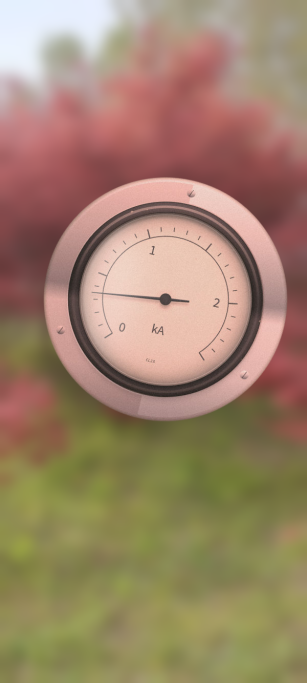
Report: 0.35; kA
